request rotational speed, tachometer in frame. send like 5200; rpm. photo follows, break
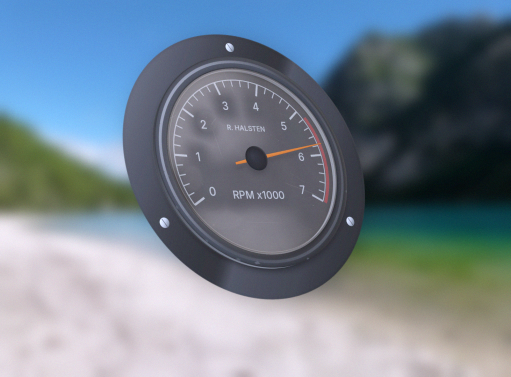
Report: 5800; rpm
